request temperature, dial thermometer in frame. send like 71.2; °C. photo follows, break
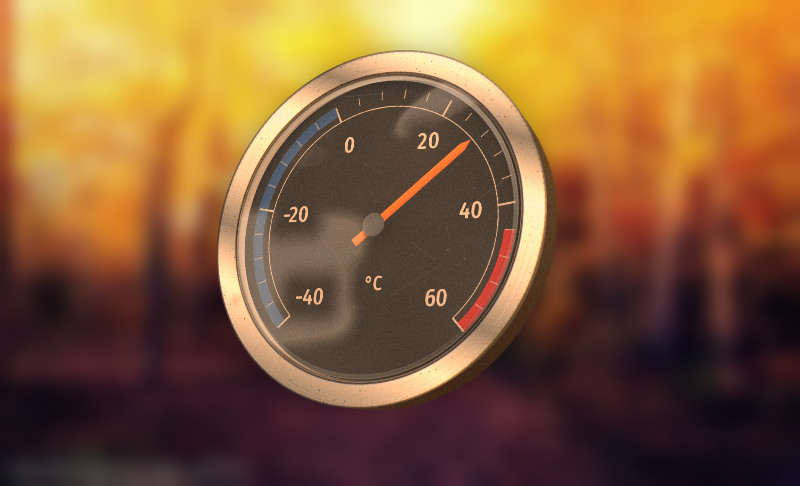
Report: 28; °C
